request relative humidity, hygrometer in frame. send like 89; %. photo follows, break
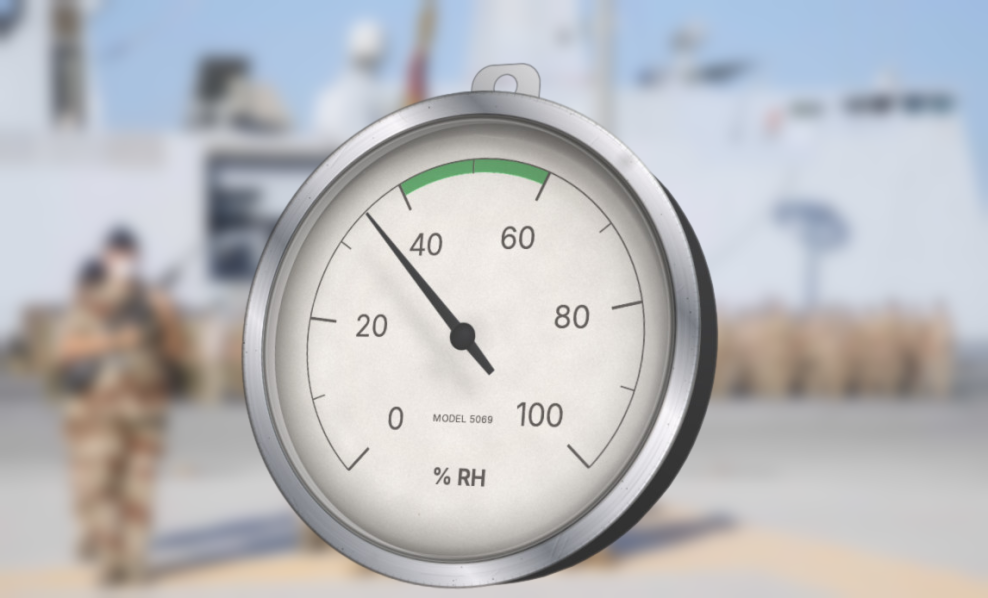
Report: 35; %
